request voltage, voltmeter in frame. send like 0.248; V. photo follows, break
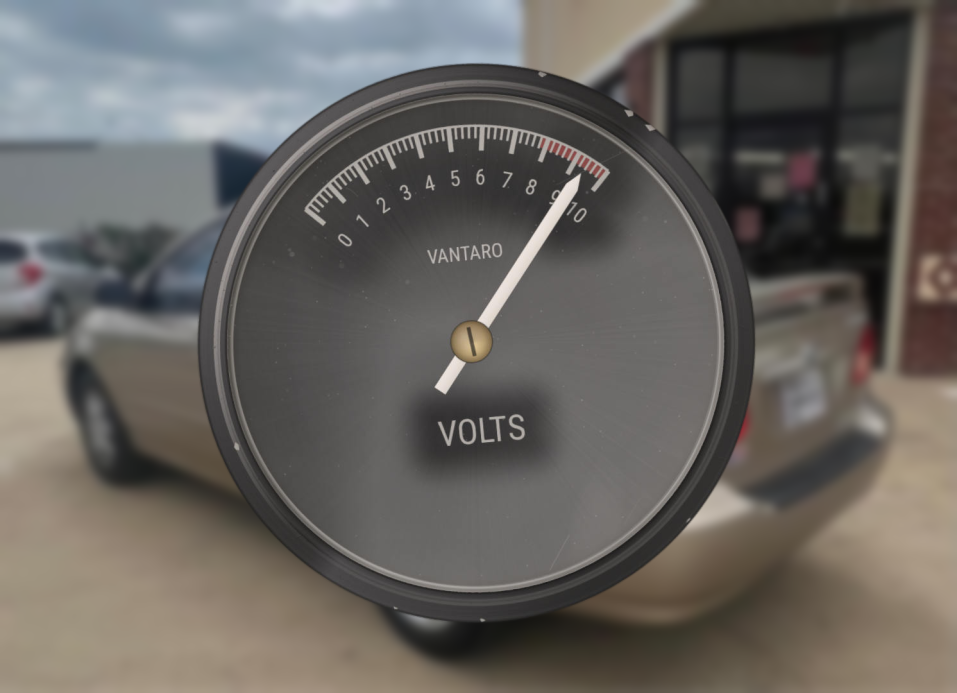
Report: 9.4; V
